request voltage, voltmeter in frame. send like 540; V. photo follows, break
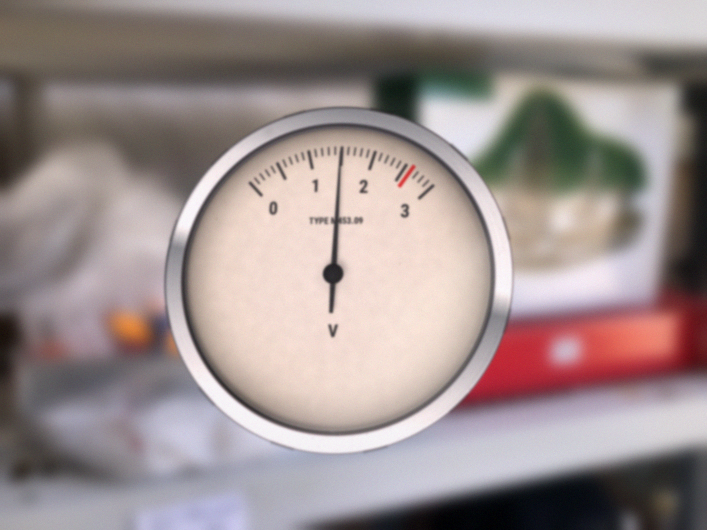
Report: 1.5; V
